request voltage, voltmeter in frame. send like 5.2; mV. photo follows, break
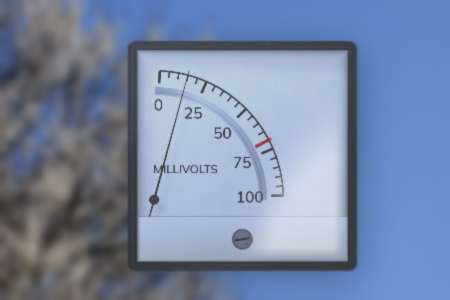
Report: 15; mV
